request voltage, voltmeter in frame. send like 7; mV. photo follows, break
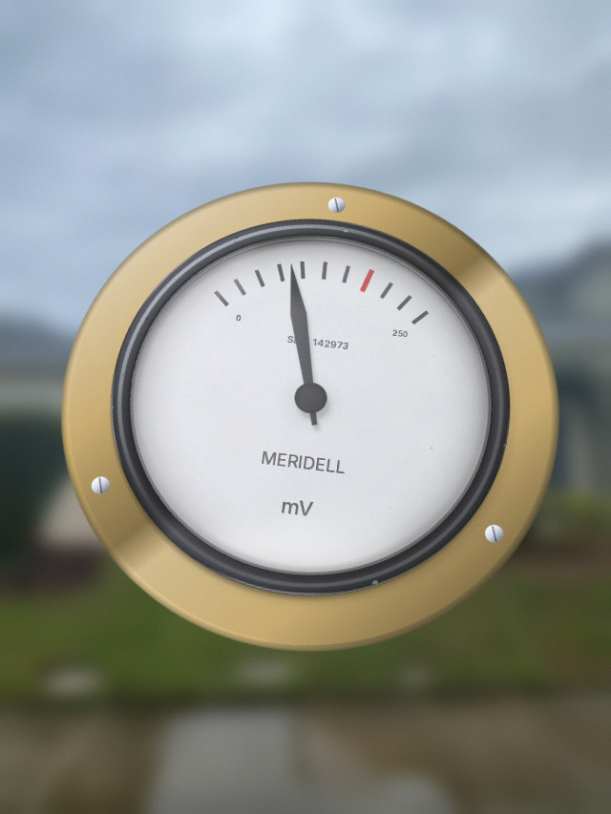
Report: 87.5; mV
